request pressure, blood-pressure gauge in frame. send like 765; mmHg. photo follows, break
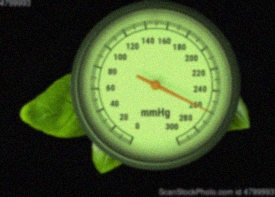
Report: 260; mmHg
